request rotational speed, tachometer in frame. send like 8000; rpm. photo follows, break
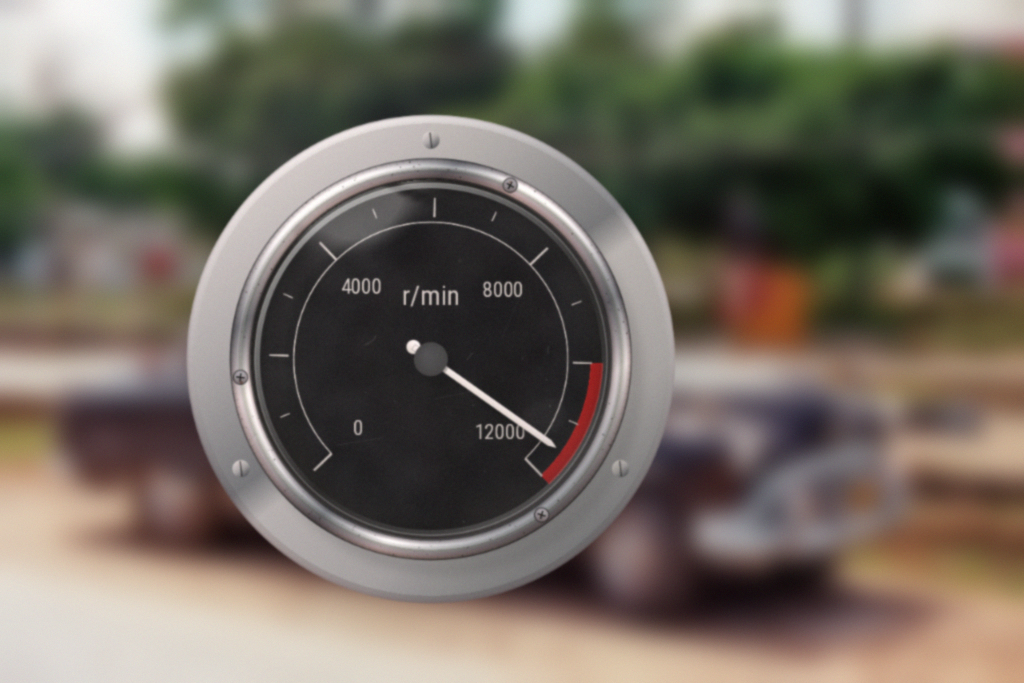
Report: 11500; rpm
